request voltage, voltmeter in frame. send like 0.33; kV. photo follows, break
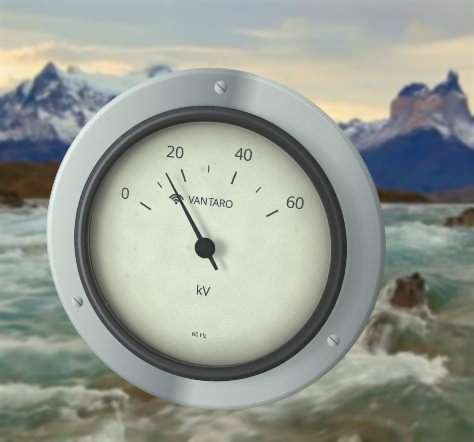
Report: 15; kV
